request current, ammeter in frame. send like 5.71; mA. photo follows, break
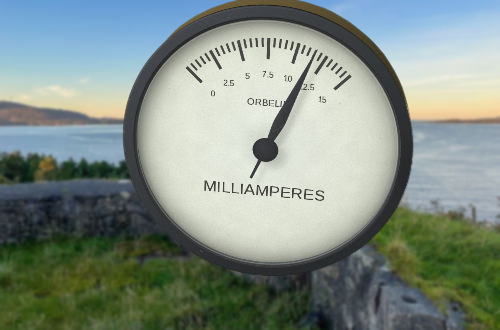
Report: 11.5; mA
